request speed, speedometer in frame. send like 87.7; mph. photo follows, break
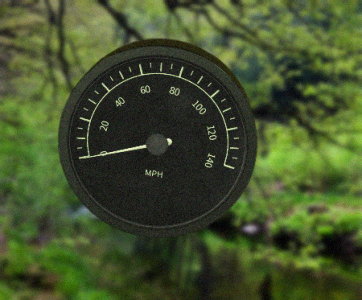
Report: 0; mph
